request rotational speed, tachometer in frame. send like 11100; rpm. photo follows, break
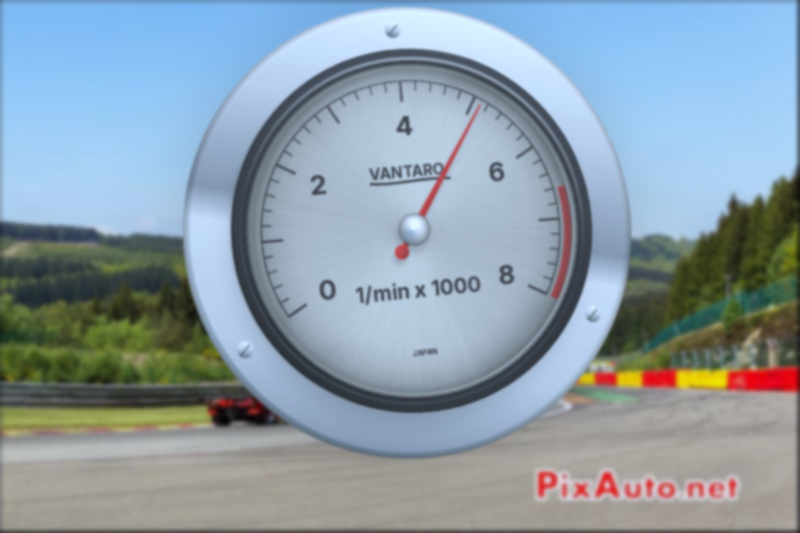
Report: 5100; rpm
